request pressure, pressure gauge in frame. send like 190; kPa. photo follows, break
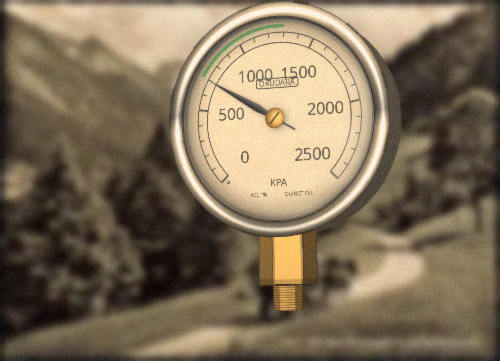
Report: 700; kPa
